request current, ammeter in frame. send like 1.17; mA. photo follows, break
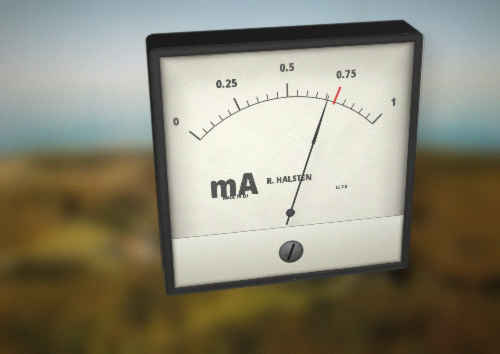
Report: 0.7; mA
